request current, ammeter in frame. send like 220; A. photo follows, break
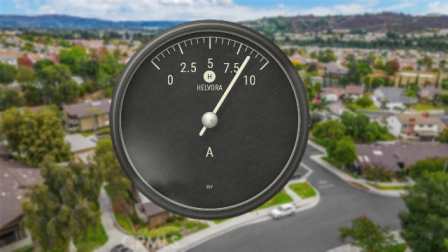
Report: 8.5; A
